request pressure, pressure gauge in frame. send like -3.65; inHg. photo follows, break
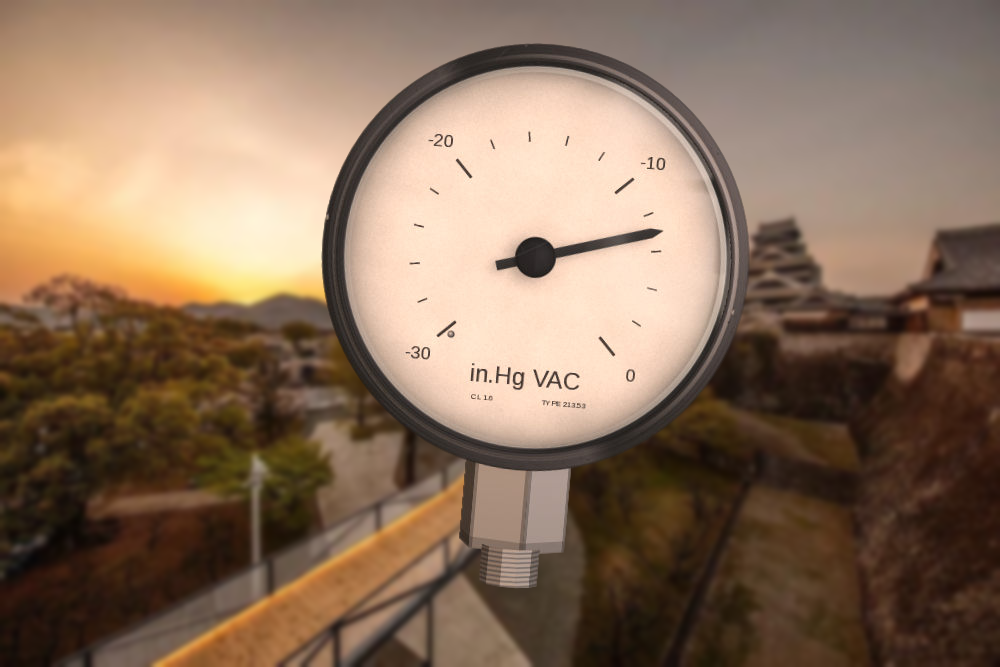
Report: -7; inHg
